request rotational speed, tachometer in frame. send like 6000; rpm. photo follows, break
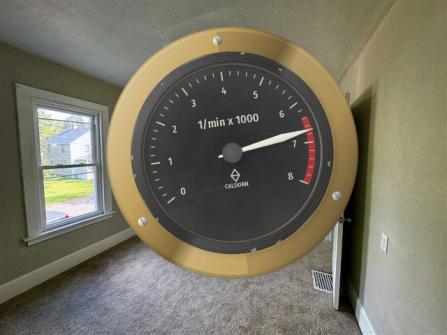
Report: 6700; rpm
